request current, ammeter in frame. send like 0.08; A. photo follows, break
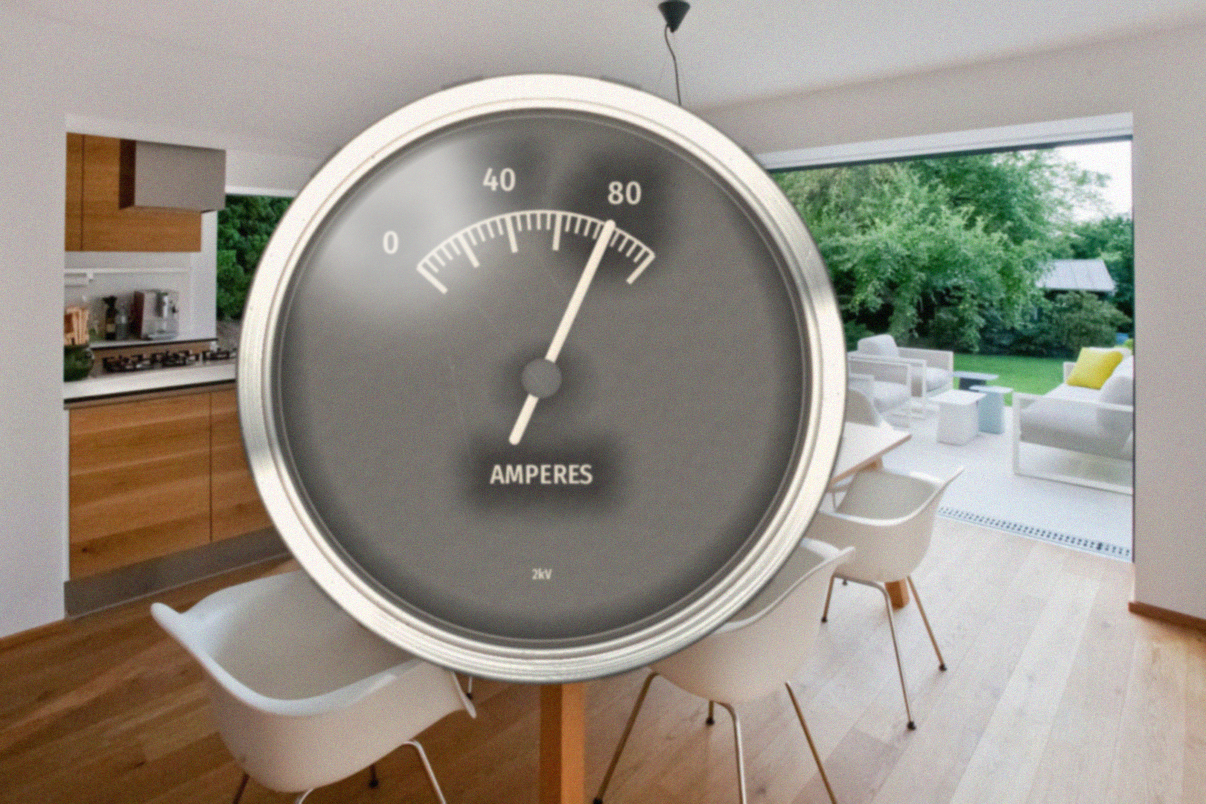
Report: 80; A
